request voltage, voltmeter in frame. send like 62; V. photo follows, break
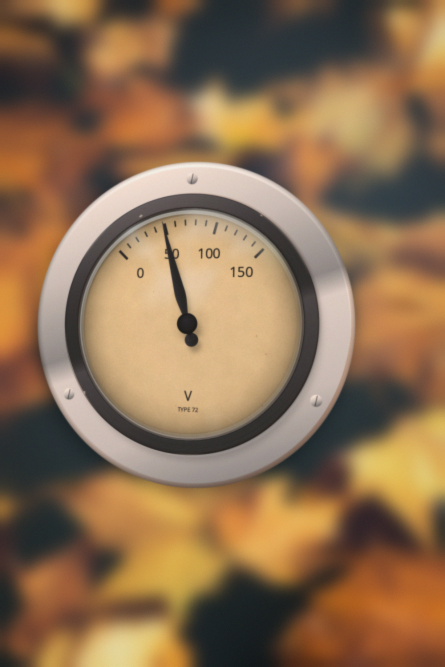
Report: 50; V
